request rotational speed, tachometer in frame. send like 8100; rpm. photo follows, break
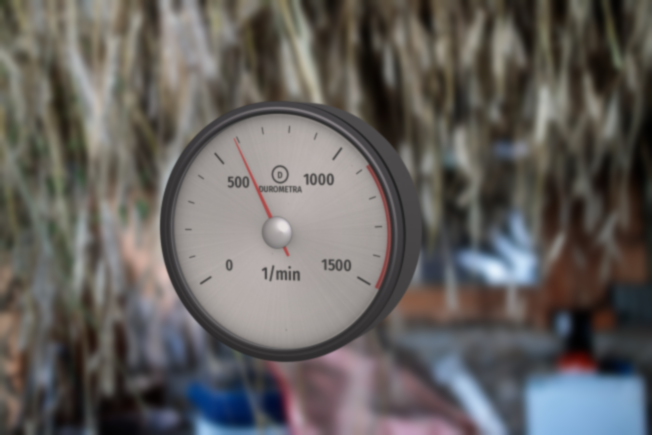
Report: 600; rpm
